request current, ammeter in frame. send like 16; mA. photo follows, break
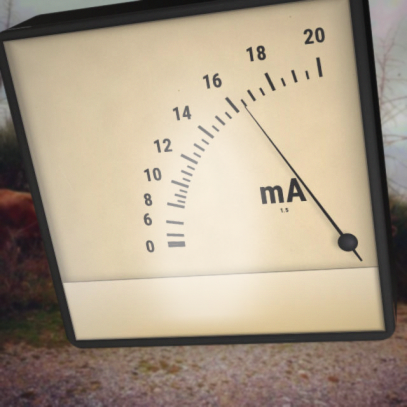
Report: 16.5; mA
